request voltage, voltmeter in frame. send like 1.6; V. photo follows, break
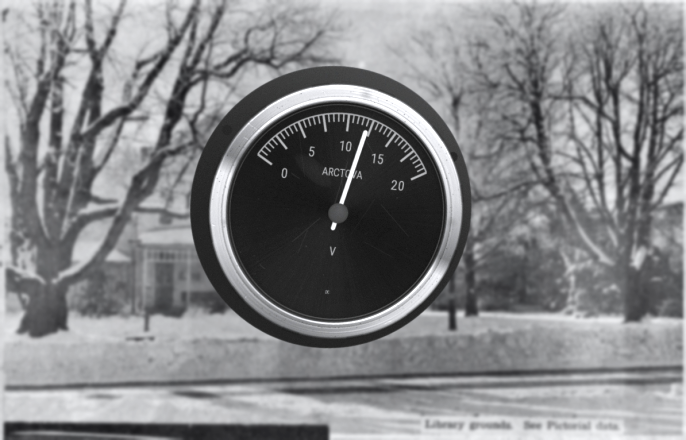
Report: 12; V
